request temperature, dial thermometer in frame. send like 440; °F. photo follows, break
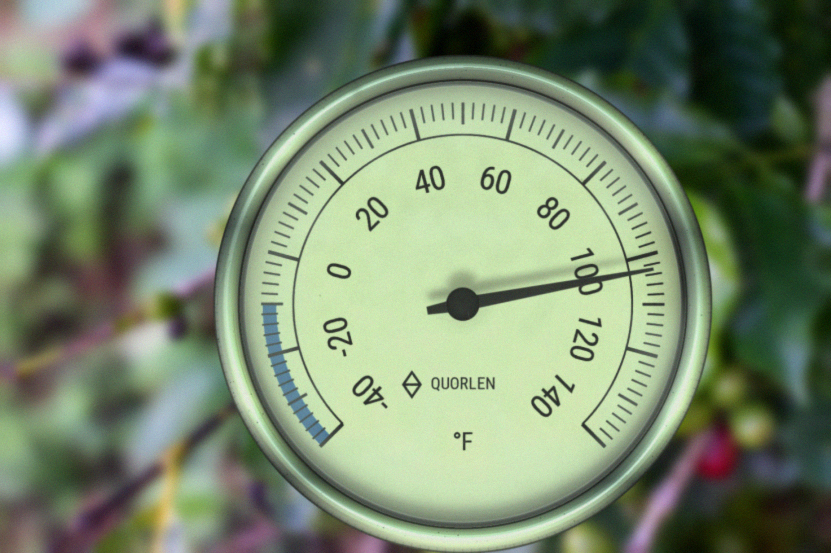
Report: 103; °F
